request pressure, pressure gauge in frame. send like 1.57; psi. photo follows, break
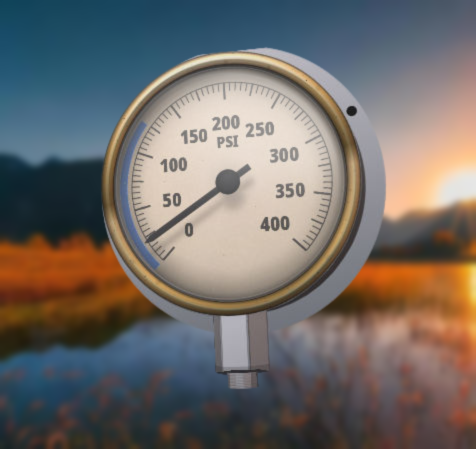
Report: 20; psi
